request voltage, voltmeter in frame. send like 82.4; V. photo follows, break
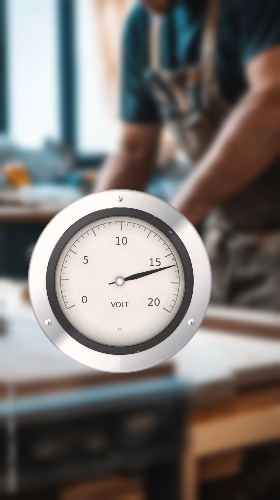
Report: 16; V
